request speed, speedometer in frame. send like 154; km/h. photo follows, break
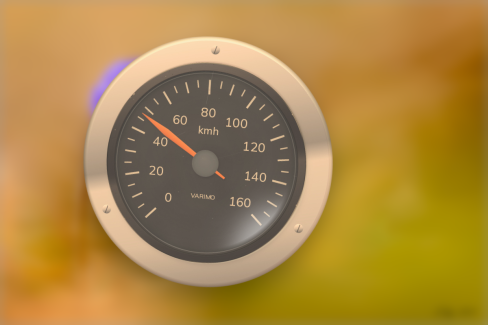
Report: 47.5; km/h
